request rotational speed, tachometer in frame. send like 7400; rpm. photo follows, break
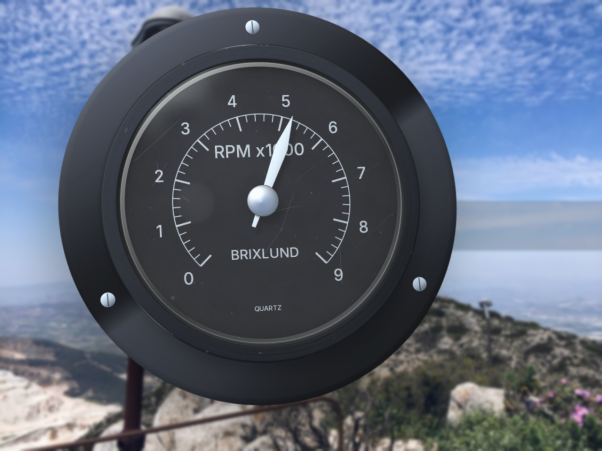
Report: 5200; rpm
